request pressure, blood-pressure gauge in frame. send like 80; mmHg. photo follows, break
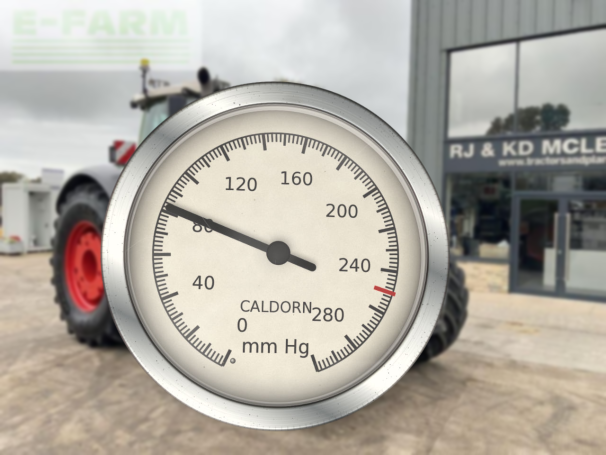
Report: 82; mmHg
